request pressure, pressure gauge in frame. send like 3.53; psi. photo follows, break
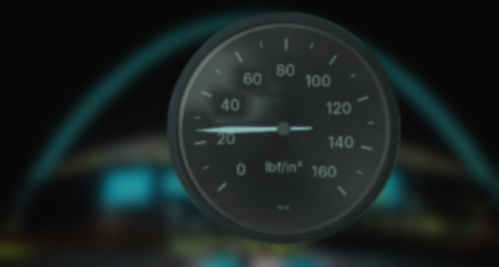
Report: 25; psi
